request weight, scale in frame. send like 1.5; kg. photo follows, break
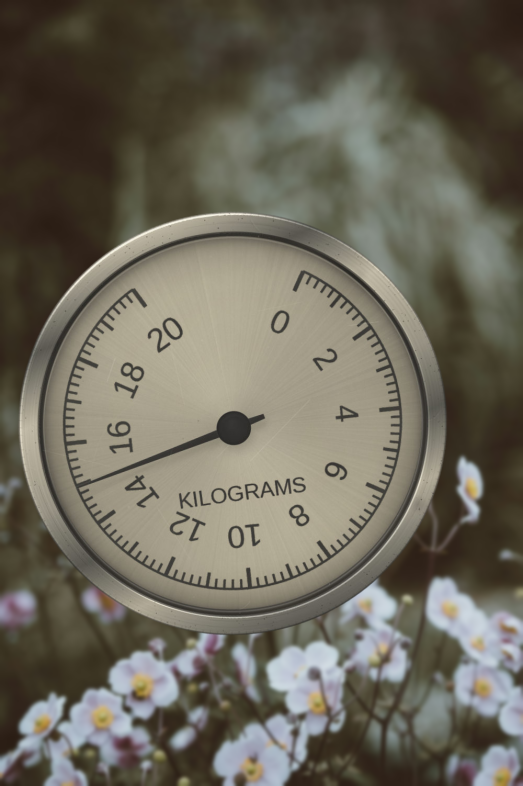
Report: 15; kg
